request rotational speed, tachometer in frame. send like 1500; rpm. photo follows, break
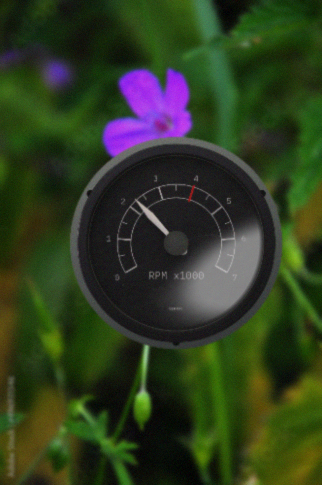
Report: 2250; rpm
